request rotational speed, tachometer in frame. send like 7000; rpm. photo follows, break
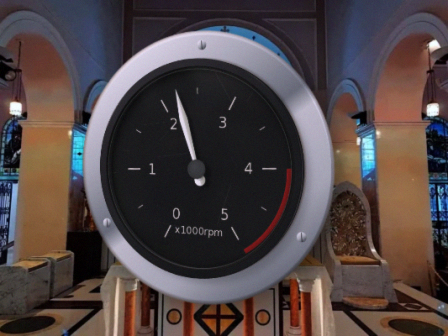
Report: 2250; rpm
